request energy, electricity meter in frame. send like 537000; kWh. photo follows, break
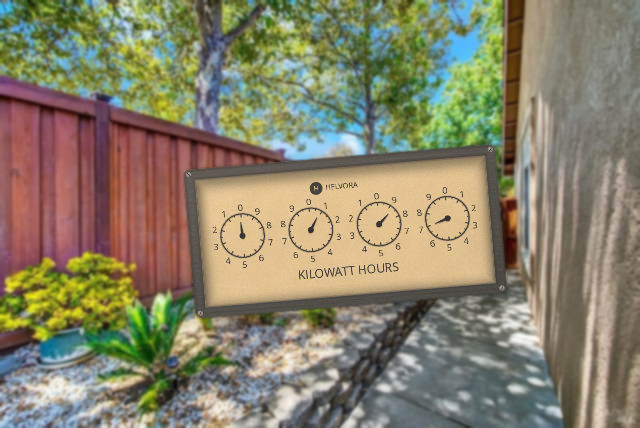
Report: 87; kWh
